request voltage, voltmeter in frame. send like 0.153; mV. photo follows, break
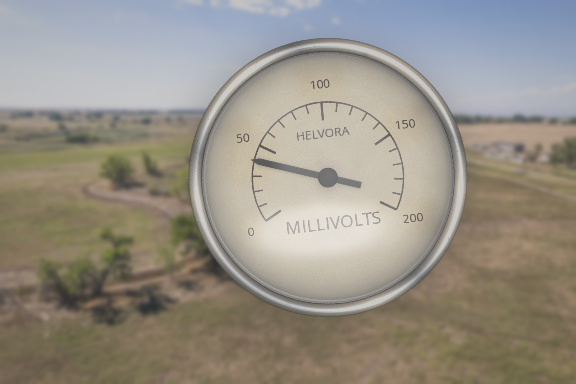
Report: 40; mV
